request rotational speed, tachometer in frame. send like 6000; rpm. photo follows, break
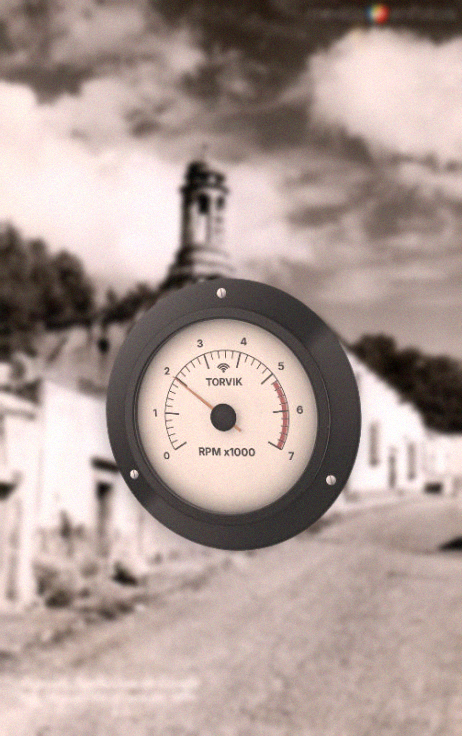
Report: 2000; rpm
